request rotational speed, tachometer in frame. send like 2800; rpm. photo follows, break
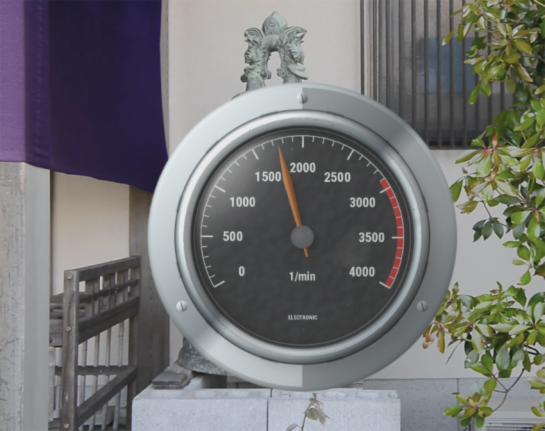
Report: 1750; rpm
